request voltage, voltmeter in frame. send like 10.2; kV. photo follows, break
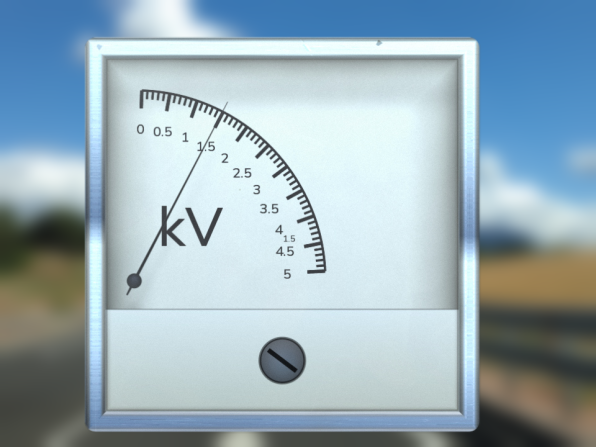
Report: 1.5; kV
